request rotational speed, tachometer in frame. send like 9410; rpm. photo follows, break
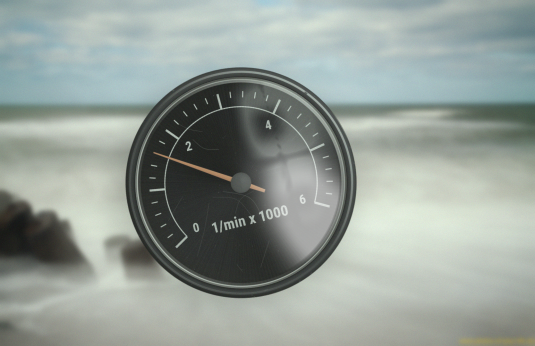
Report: 1600; rpm
